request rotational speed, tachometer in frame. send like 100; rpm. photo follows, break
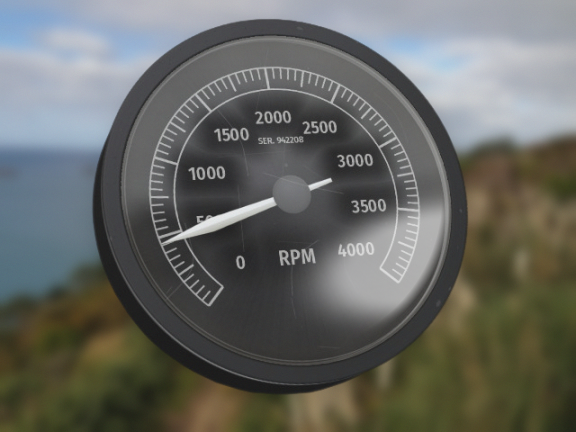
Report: 450; rpm
